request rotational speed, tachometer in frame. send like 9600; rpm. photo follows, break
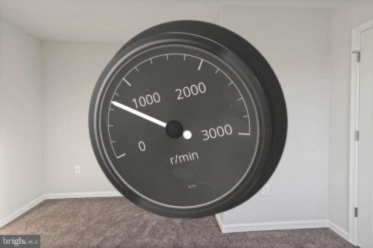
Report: 700; rpm
